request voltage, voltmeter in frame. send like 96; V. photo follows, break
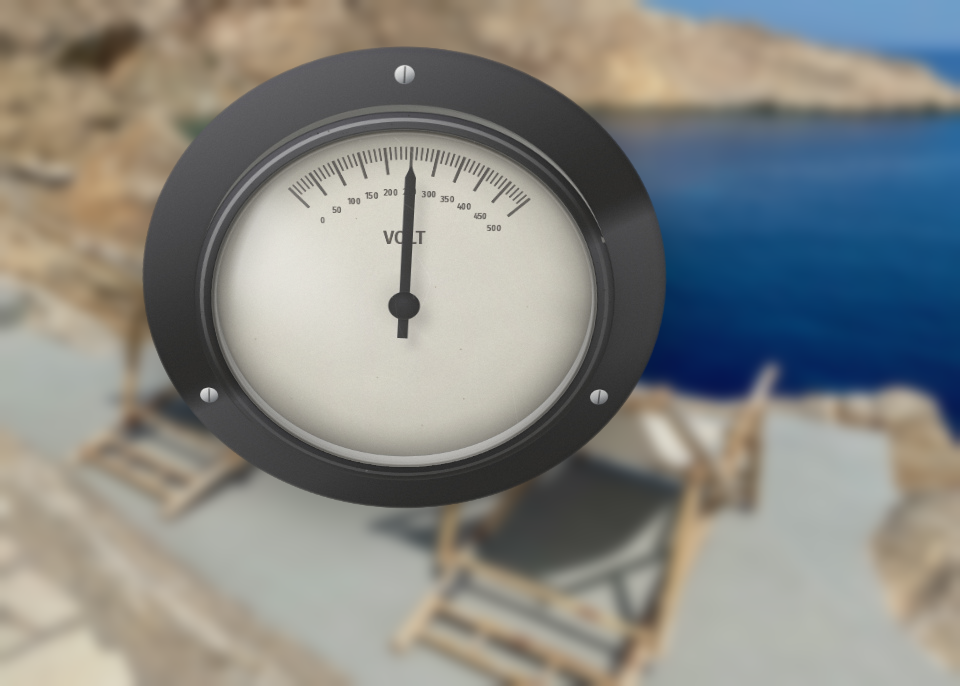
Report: 250; V
